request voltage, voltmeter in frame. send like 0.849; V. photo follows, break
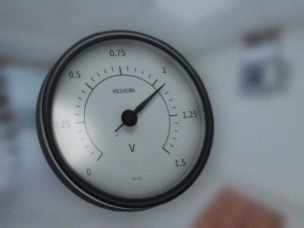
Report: 1.05; V
